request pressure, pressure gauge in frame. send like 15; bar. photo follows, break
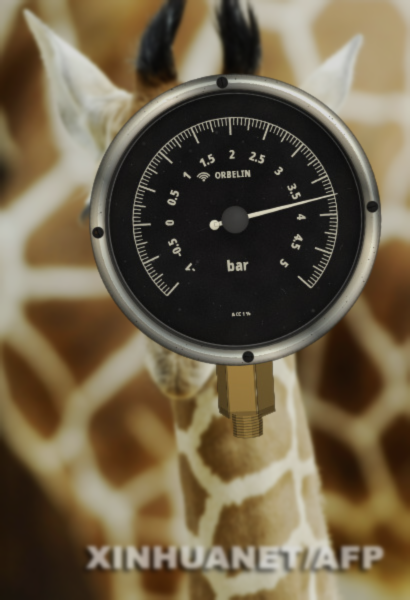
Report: 3.75; bar
